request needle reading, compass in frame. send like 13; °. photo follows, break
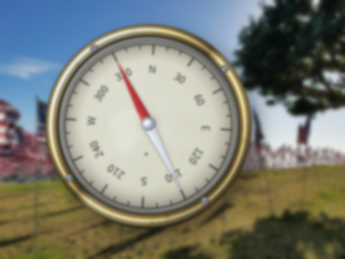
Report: 330; °
